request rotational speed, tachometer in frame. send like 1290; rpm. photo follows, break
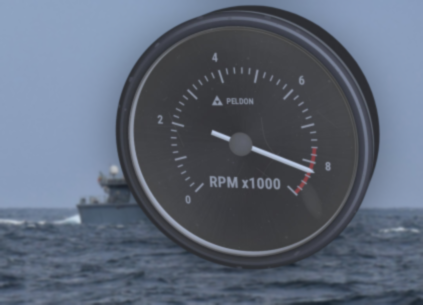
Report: 8200; rpm
